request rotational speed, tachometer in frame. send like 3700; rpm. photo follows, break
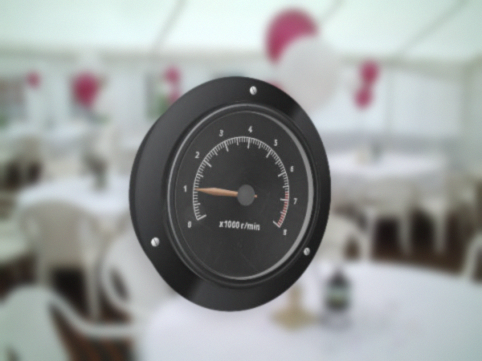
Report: 1000; rpm
